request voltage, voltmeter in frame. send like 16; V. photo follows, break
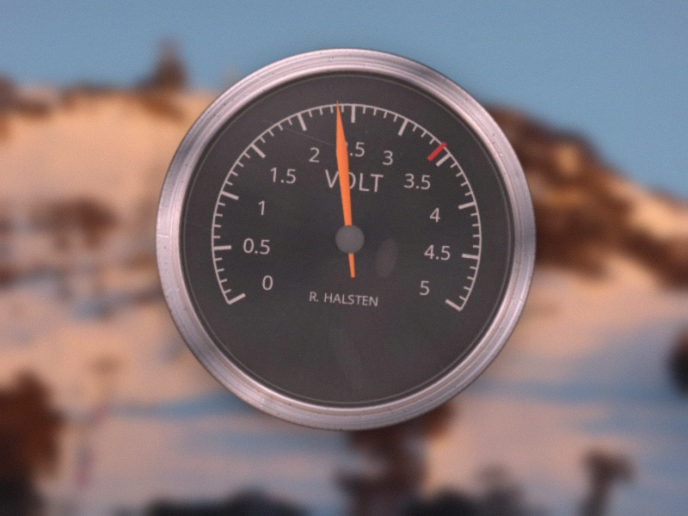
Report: 2.35; V
